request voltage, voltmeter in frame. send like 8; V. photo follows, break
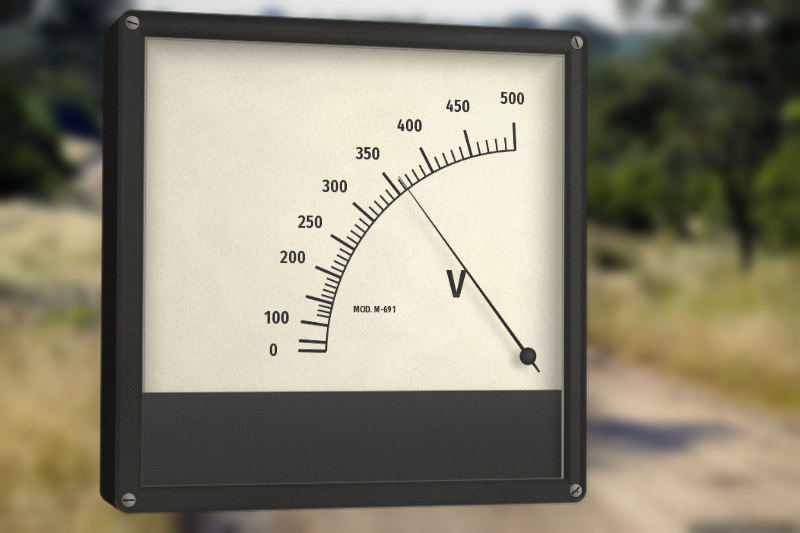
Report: 360; V
